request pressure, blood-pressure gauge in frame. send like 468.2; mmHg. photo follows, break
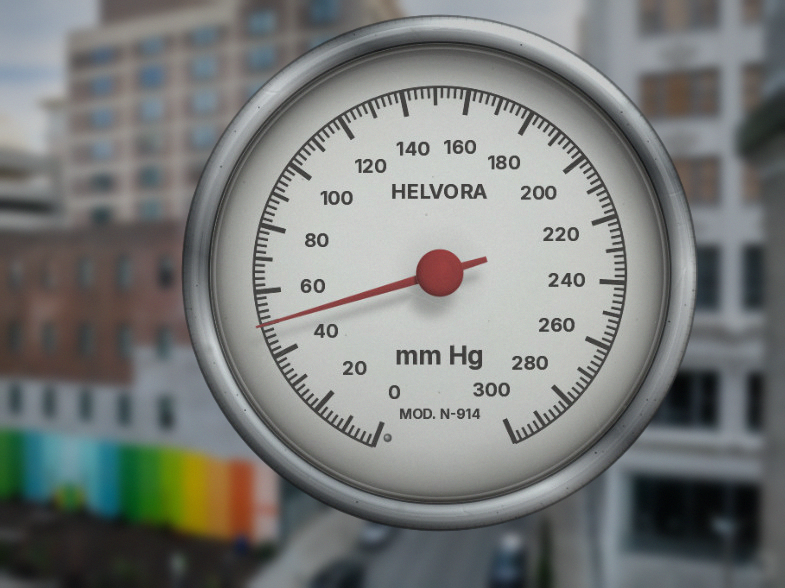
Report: 50; mmHg
